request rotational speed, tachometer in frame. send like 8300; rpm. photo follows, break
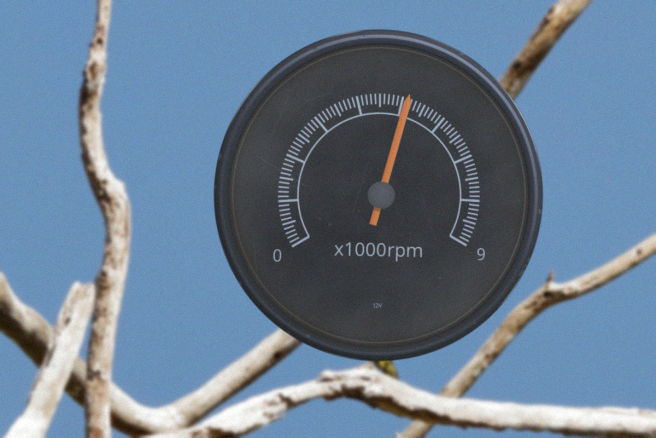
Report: 5100; rpm
